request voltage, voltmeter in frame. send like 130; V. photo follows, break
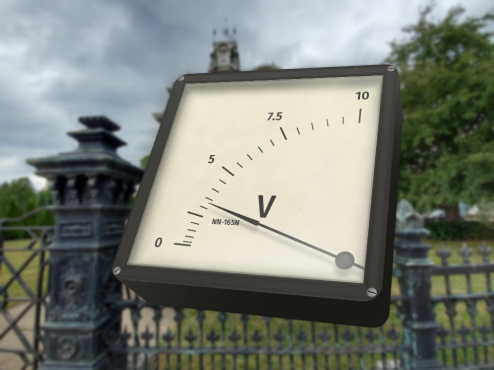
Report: 3.25; V
